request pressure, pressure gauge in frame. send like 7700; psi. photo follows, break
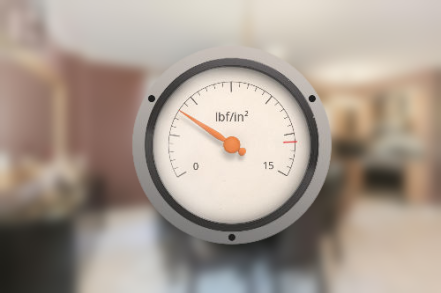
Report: 4; psi
